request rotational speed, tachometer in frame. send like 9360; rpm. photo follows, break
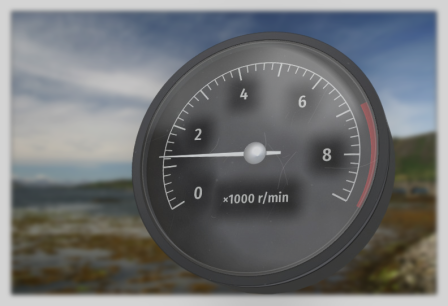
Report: 1200; rpm
